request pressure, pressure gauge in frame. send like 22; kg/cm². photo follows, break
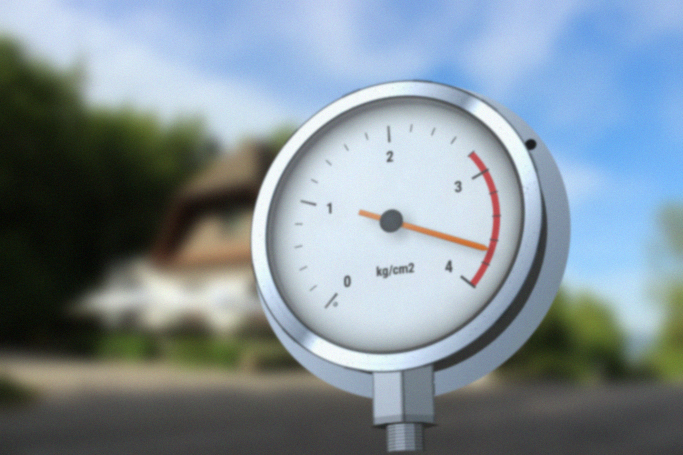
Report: 3.7; kg/cm²
